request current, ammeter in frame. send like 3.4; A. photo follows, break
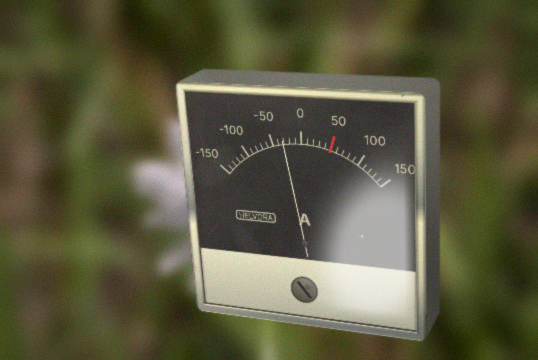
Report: -30; A
